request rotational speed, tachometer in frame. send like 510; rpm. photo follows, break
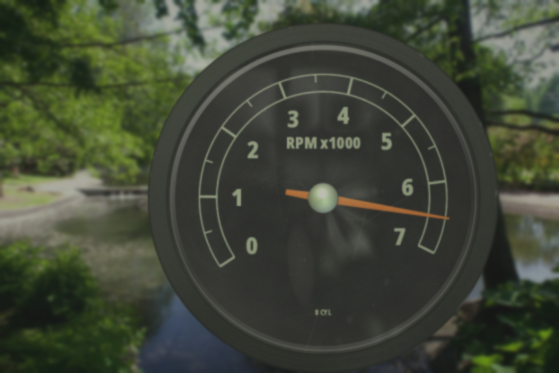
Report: 6500; rpm
